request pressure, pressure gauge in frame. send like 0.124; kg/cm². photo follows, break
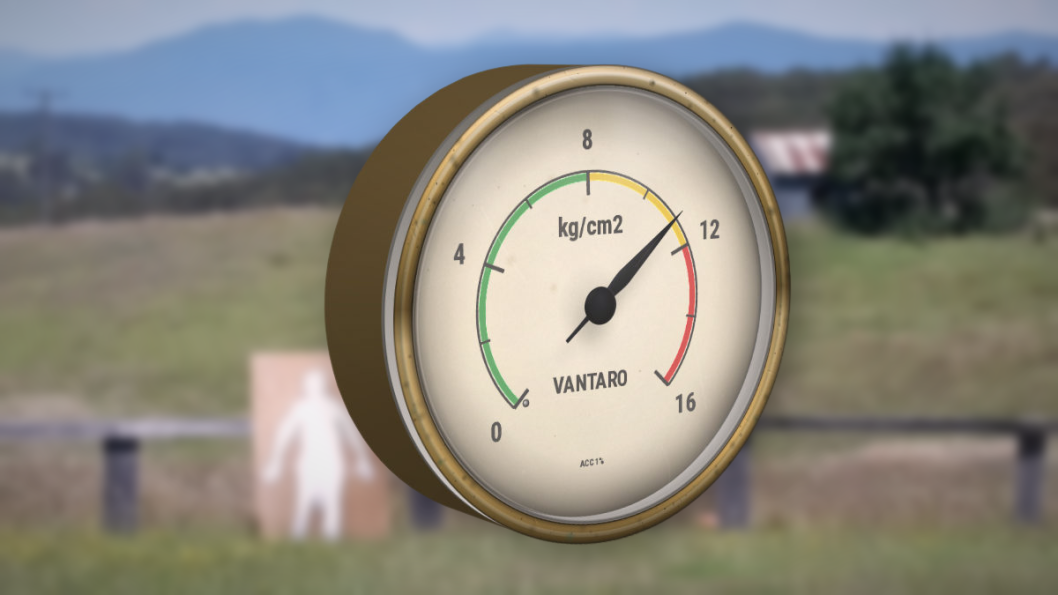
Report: 11; kg/cm²
